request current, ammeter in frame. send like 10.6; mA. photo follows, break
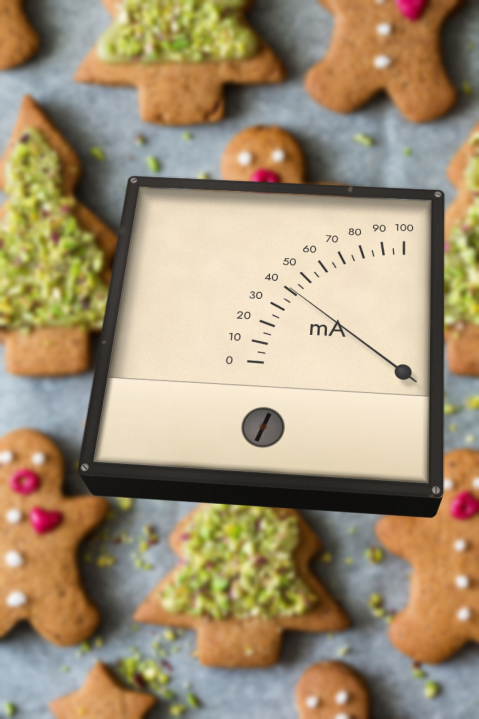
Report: 40; mA
